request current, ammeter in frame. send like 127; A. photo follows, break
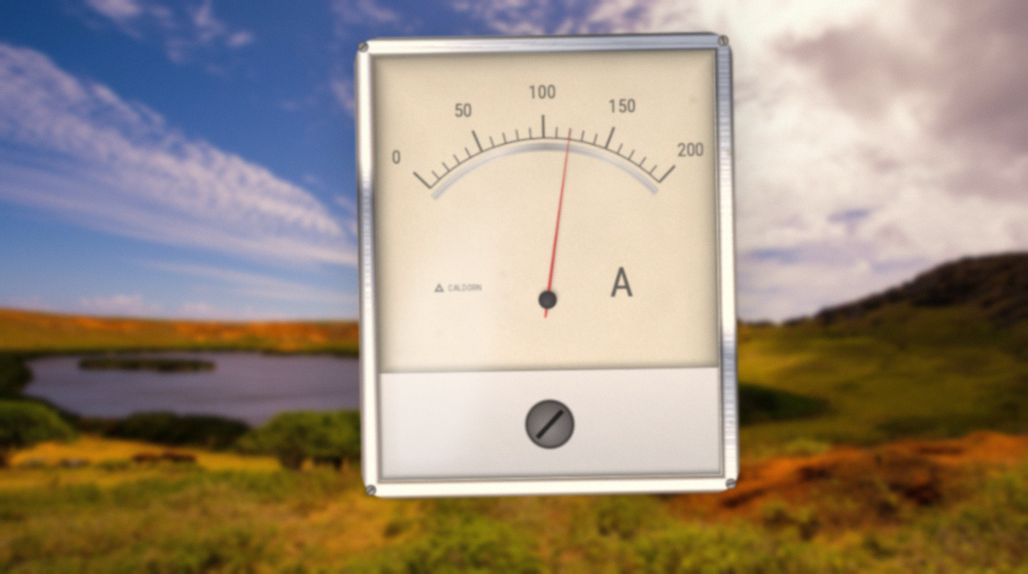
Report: 120; A
